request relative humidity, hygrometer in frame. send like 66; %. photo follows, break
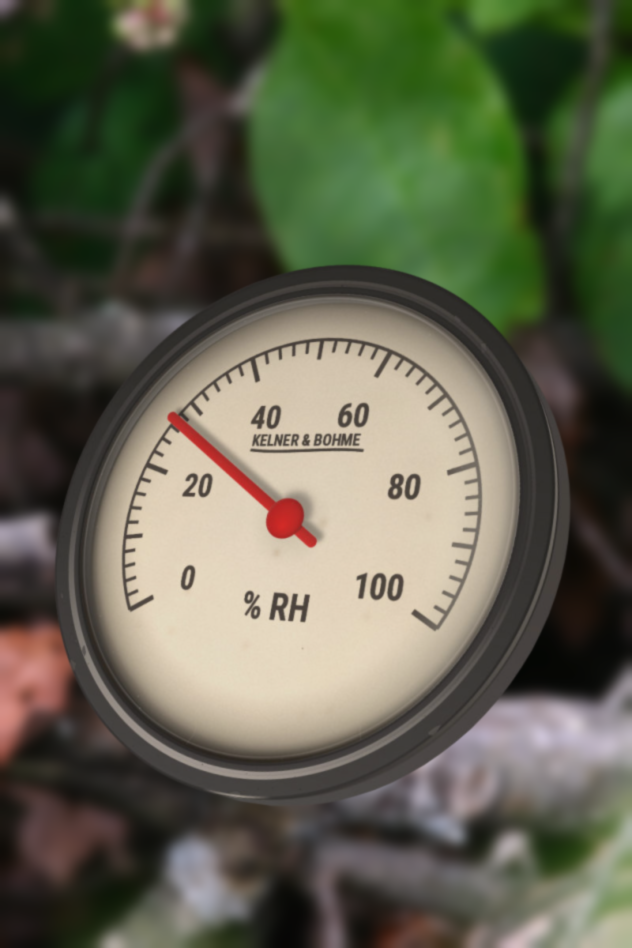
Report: 27; %
